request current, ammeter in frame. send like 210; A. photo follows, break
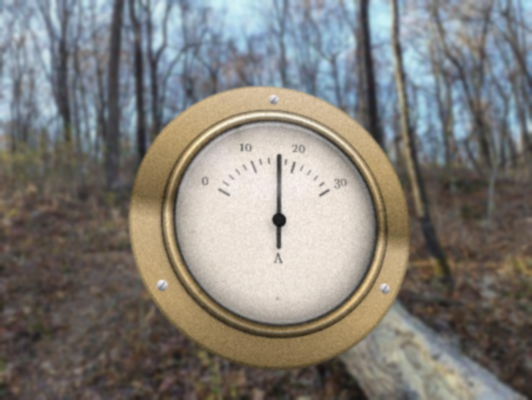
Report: 16; A
